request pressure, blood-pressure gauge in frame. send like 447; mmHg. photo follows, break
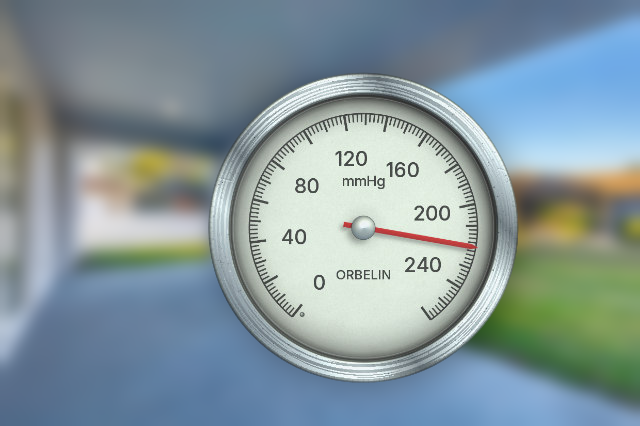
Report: 220; mmHg
